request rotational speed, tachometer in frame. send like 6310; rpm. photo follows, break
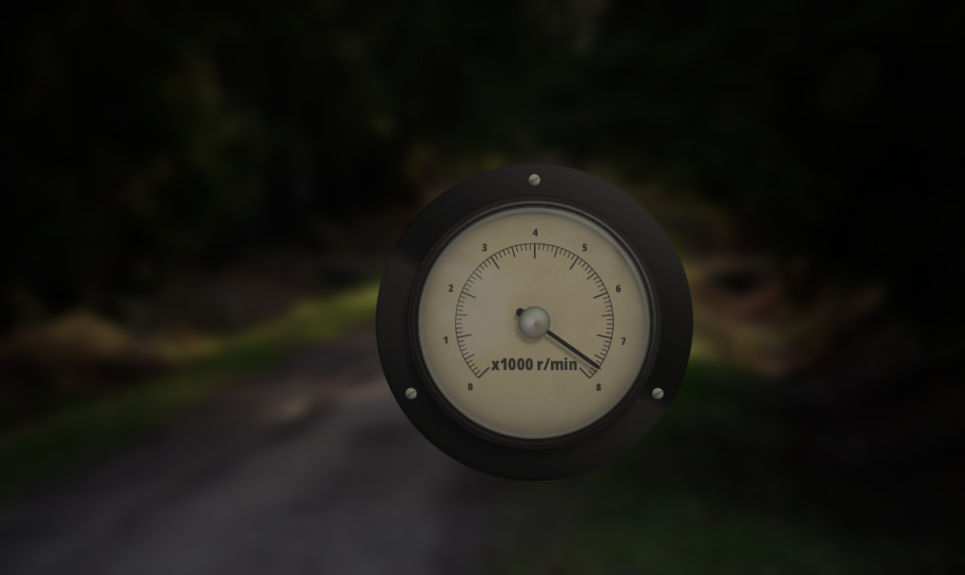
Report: 7700; rpm
